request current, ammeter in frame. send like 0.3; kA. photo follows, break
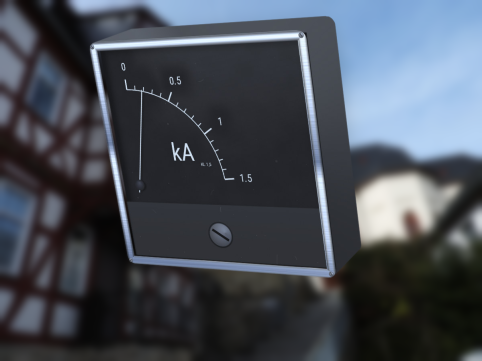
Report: 0.2; kA
